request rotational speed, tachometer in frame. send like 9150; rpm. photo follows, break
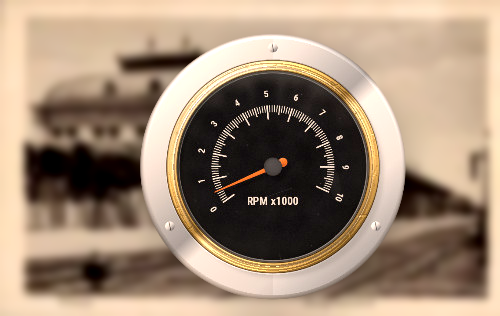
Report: 500; rpm
